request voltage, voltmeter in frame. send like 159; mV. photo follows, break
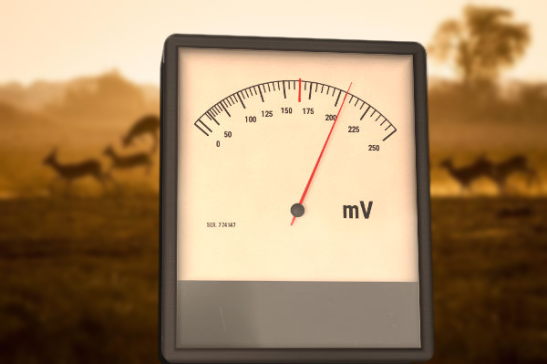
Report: 205; mV
